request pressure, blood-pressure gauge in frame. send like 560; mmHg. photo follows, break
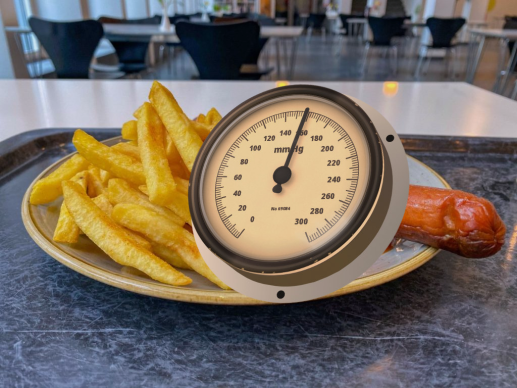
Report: 160; mmHg
